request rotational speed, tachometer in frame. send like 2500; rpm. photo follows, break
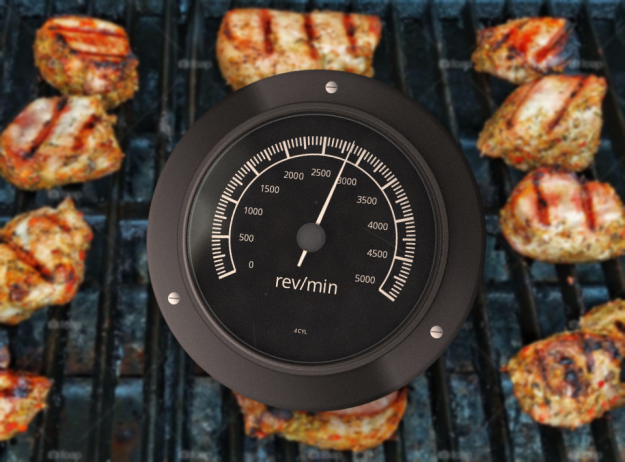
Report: 2850; rpm
